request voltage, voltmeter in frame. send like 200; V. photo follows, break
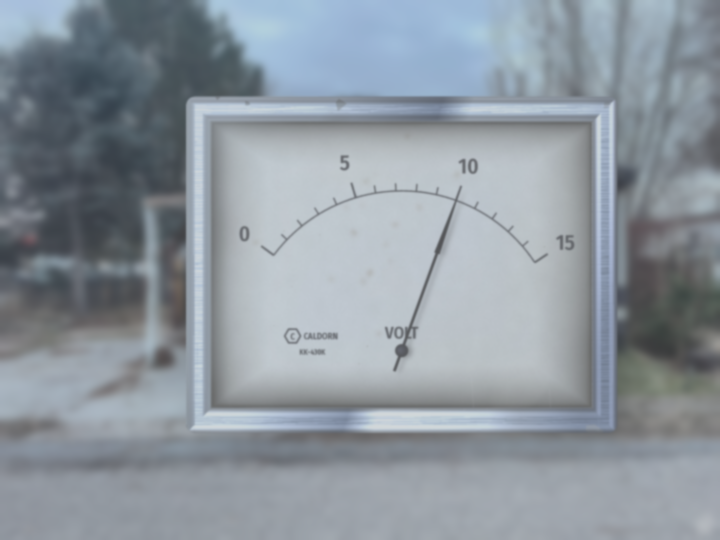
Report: 10; V
